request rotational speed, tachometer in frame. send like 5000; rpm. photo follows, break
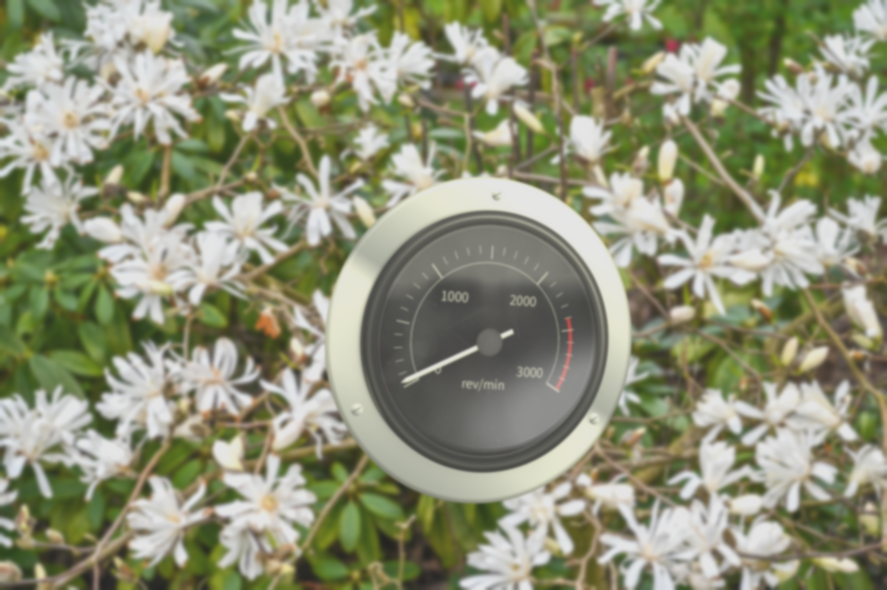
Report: 50; rpm
